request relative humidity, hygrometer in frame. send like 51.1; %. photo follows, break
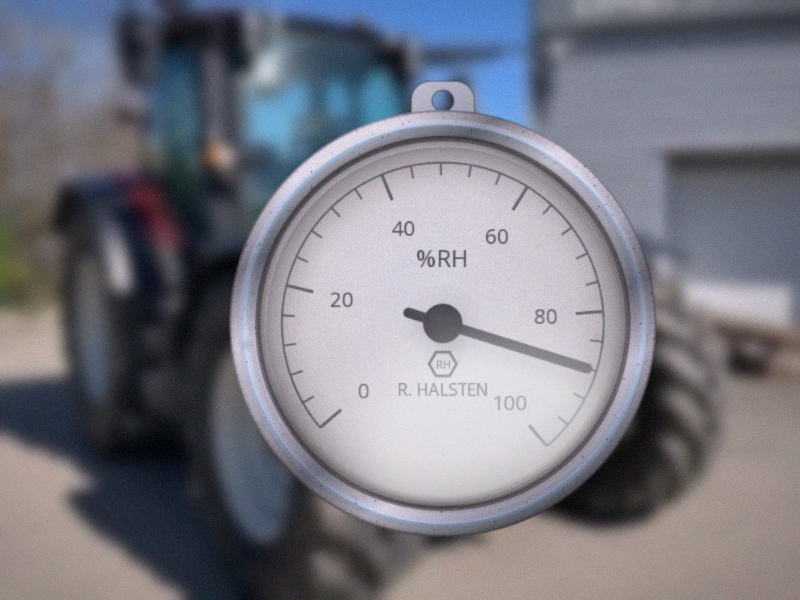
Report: 88; %
